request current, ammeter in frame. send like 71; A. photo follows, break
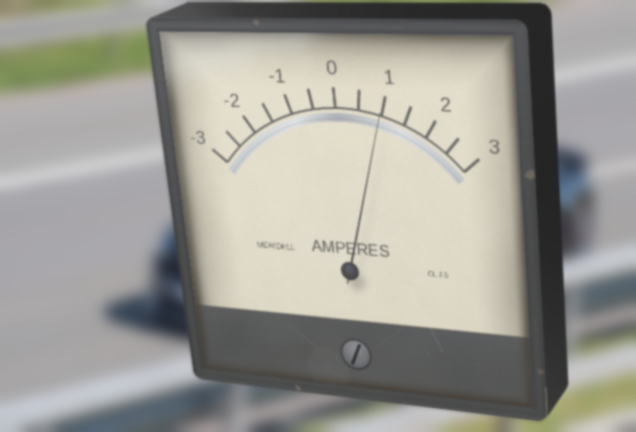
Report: 1; A
